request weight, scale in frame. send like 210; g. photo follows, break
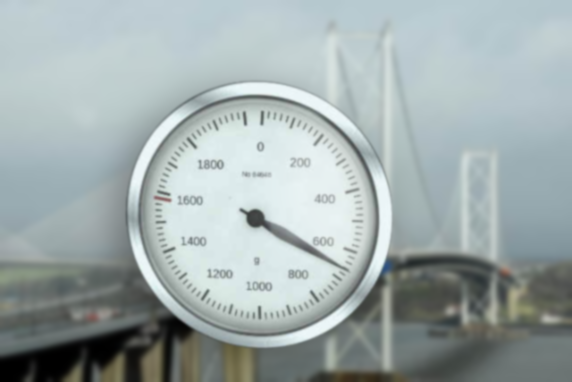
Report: 660; g
